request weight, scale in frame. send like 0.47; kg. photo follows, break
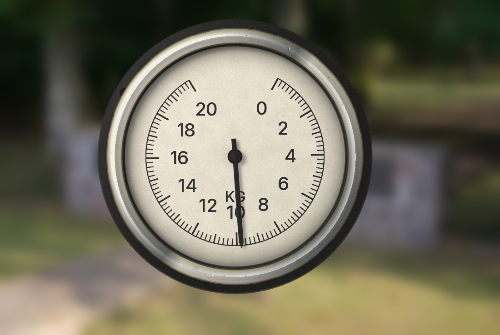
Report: 9.8; kg
